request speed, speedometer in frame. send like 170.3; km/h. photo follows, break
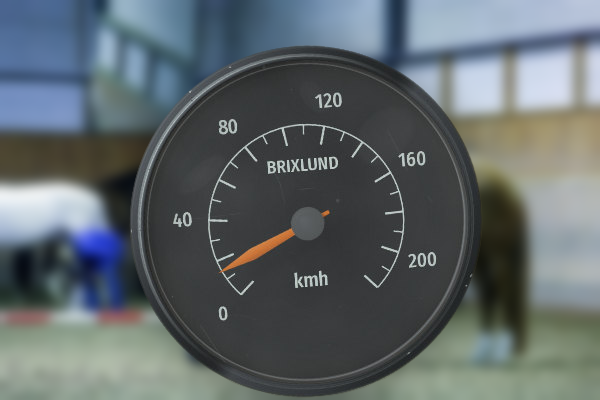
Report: 15; km/h
